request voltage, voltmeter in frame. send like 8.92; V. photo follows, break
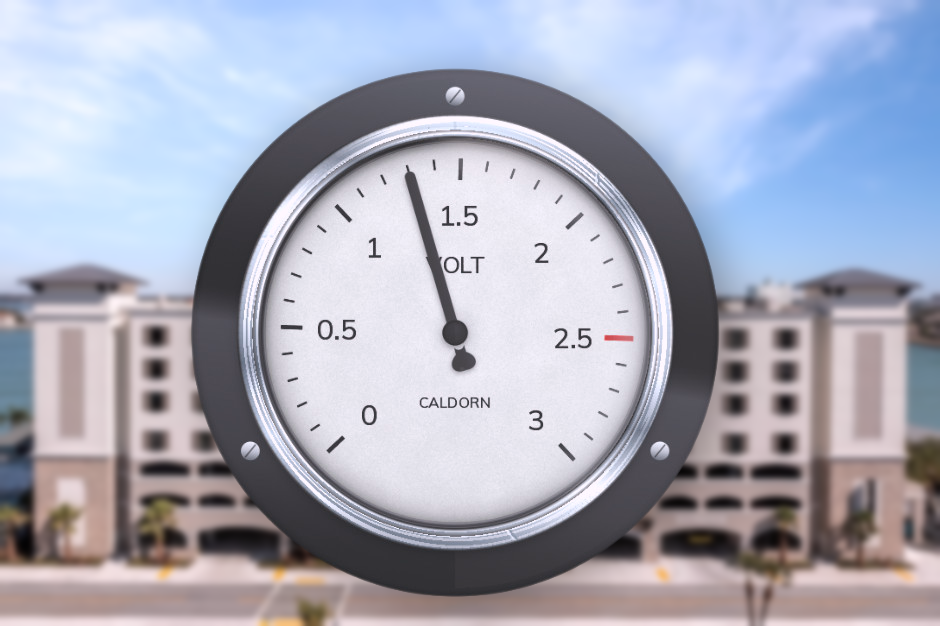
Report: 1.3; V
